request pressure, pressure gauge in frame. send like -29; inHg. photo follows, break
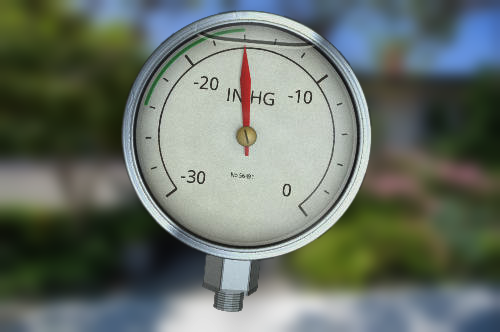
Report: -16; inHg
